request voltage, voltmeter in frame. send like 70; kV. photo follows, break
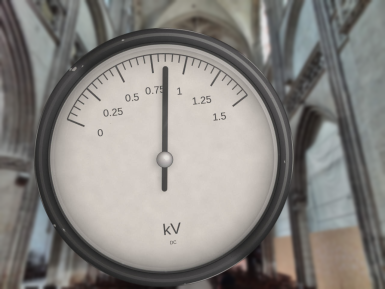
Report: 0.85; kV
